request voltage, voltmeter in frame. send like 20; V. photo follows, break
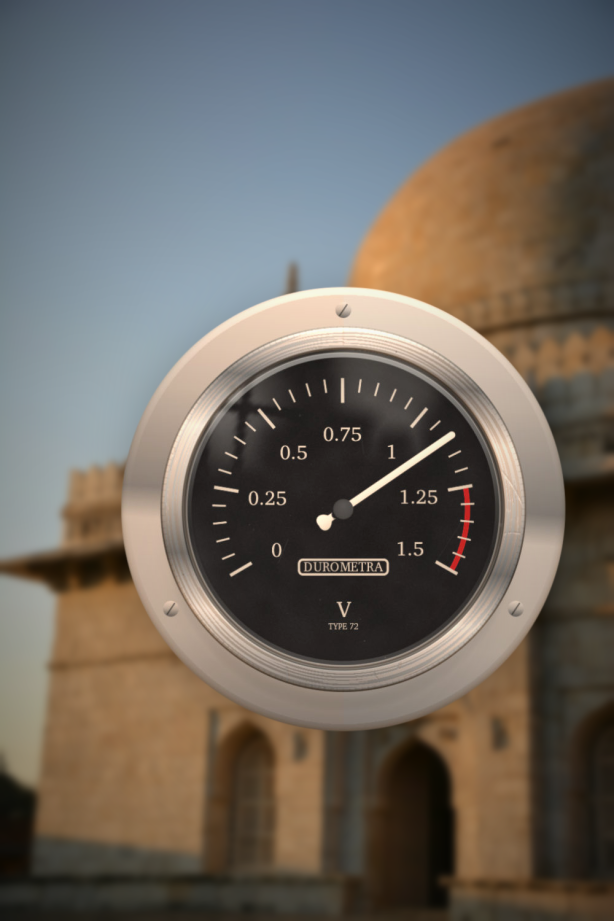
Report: 1.1; V
